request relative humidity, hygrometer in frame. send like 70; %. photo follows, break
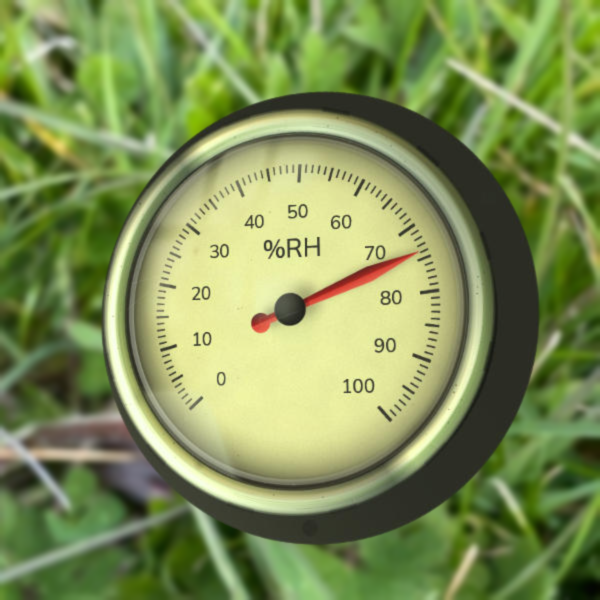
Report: 74; %
